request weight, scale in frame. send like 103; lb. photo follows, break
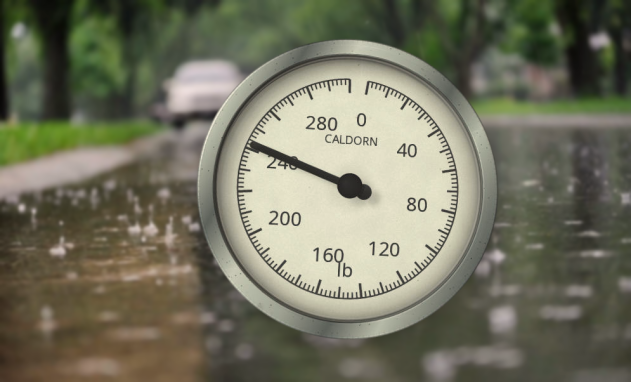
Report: 242; lb
